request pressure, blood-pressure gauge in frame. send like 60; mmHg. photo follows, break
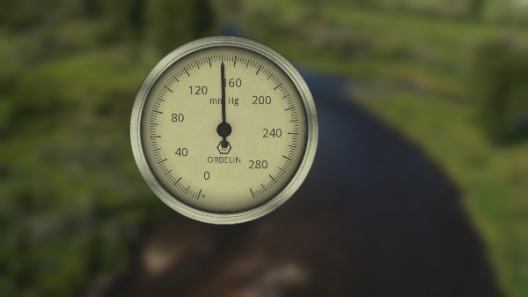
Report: 150; mmHg
